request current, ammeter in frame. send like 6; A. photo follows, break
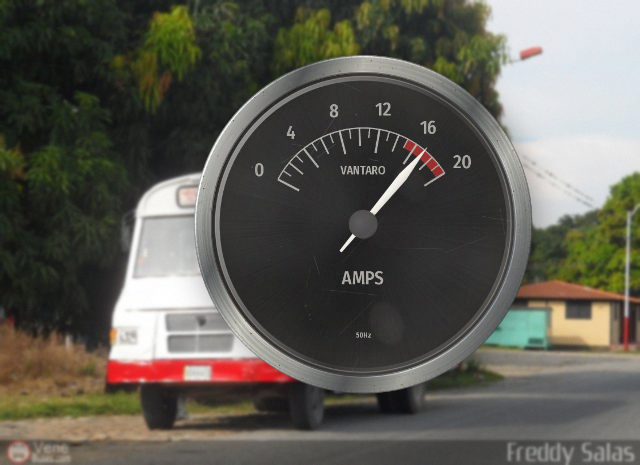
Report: 17; A
